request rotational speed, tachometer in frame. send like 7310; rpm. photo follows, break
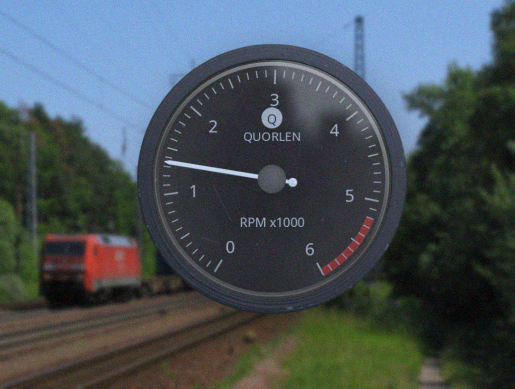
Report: 1350; rpm
